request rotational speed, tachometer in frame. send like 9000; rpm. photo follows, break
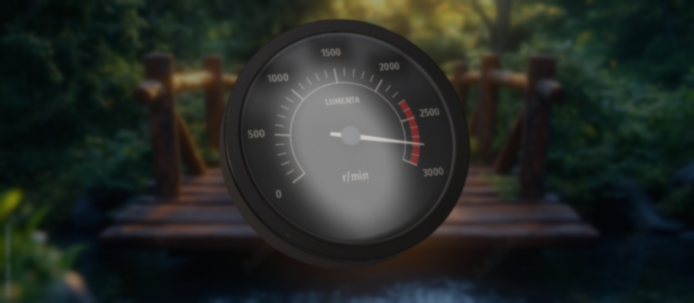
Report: 2800; rpm
